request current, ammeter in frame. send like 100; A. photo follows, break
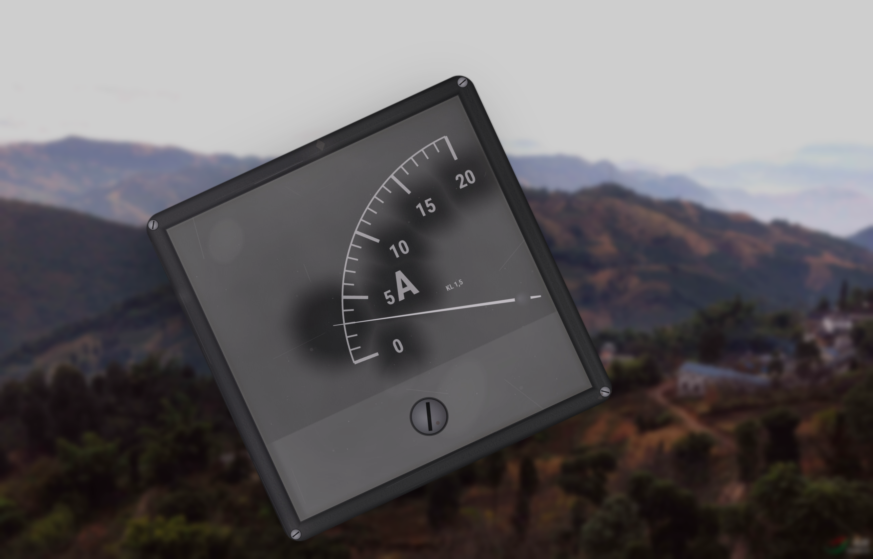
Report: 3; A
